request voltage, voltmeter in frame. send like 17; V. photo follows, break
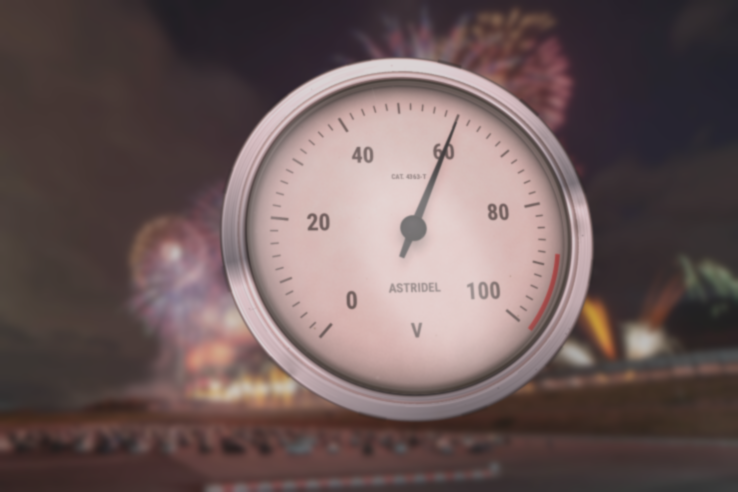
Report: 60; V
